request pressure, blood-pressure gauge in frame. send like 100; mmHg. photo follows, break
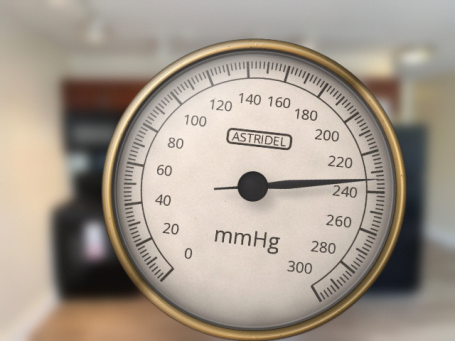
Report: 234; mmHg
